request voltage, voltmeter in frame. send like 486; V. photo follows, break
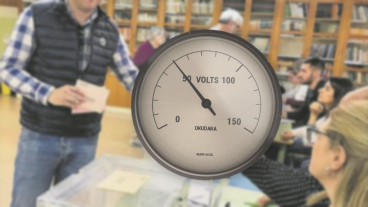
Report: 50; V
